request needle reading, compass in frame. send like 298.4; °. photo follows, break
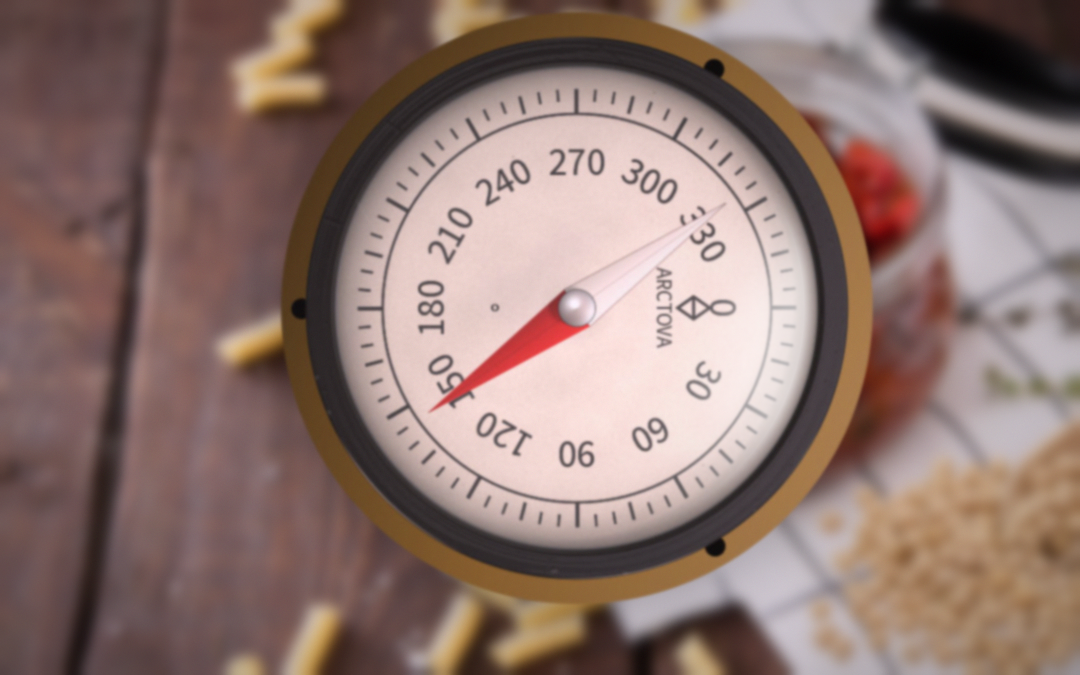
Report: 145; °
